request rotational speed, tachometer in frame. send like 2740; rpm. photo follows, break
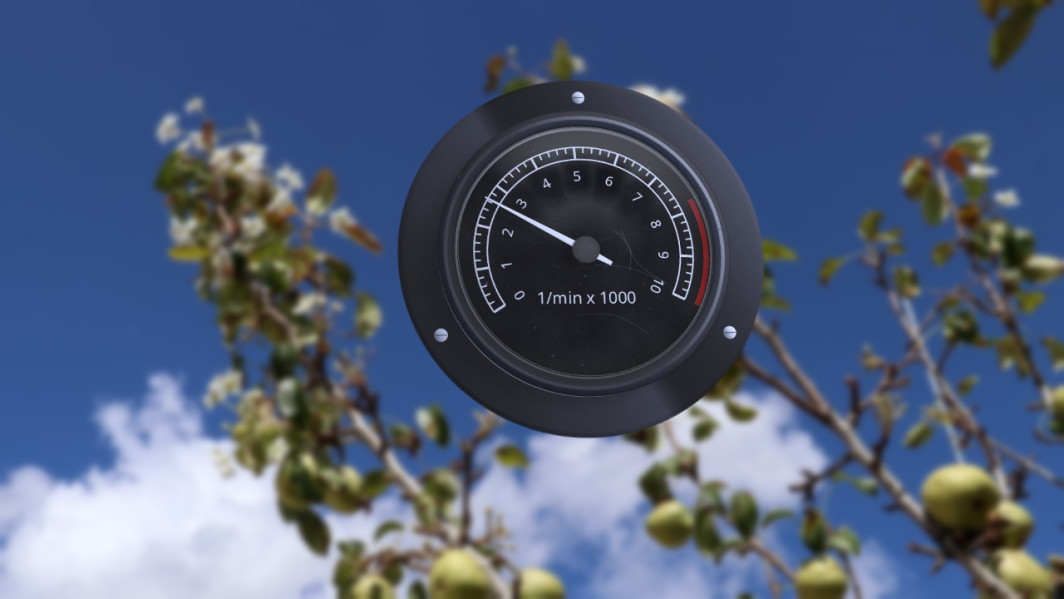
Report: 2600; rpm
